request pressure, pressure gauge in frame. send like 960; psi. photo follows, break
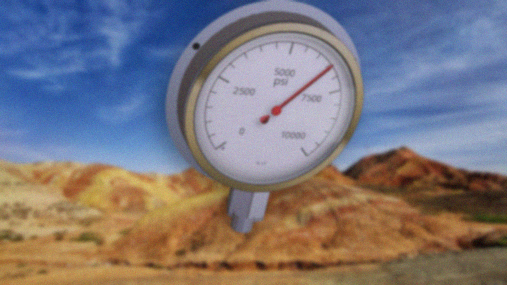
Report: 6500; psi
